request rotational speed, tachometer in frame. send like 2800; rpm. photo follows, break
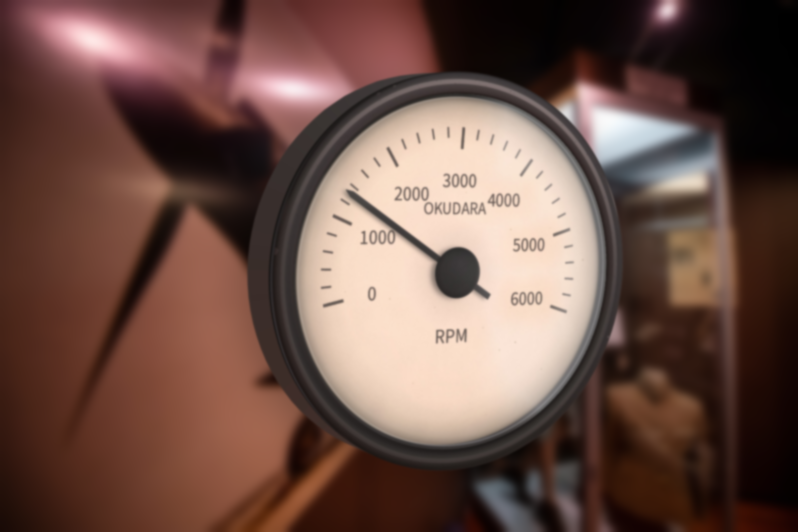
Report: 1300; rpm
